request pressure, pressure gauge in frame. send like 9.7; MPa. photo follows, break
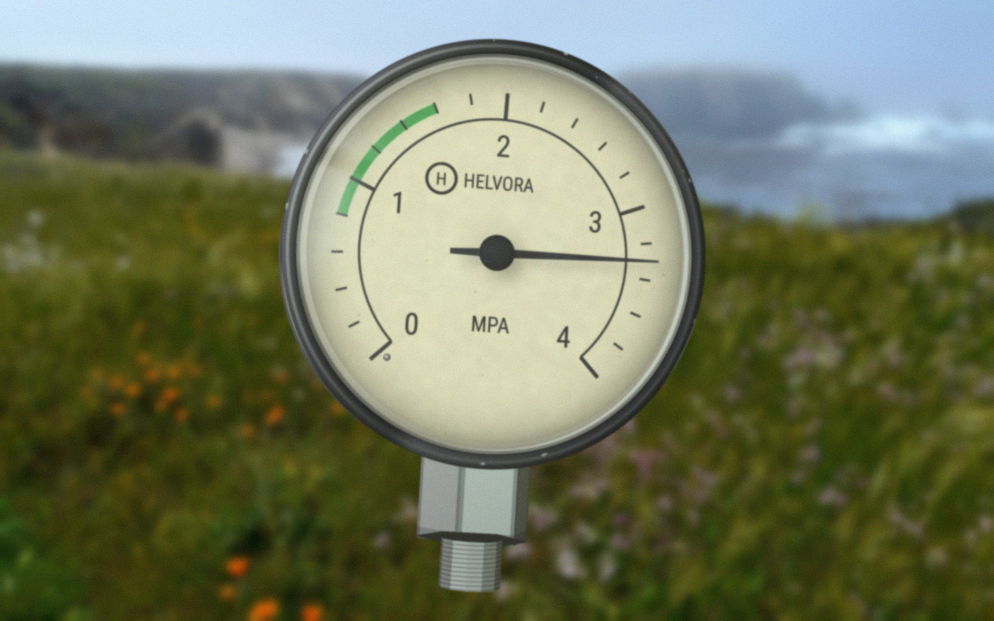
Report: 3.3; MPa
